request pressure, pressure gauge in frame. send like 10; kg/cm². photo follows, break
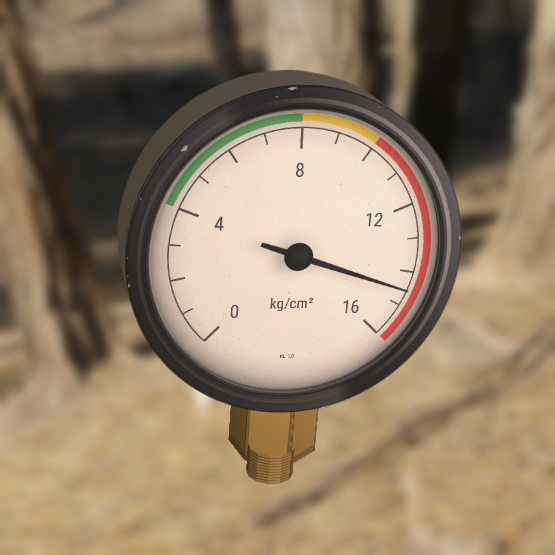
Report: 14.5; kg/cm²
